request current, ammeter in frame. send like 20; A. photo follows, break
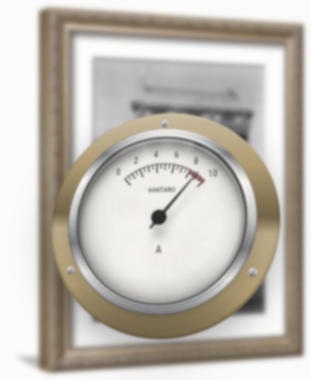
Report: 9; A
